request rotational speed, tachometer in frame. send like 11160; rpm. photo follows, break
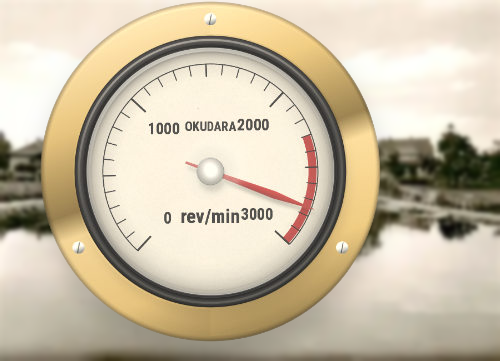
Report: 2750; rpm
